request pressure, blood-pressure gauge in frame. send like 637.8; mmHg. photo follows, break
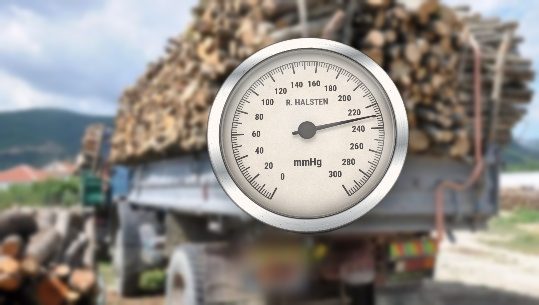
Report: 230; mmHg
